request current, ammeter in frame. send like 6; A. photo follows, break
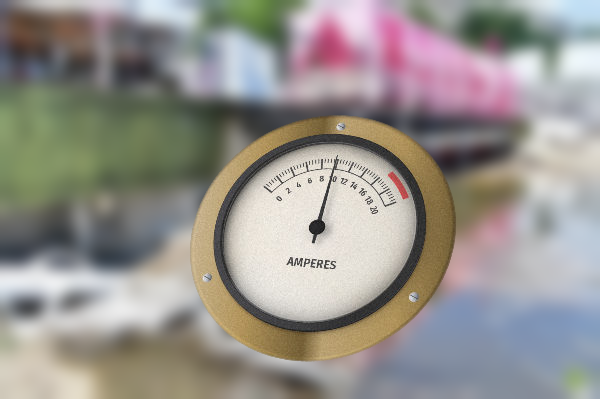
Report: 10; A
